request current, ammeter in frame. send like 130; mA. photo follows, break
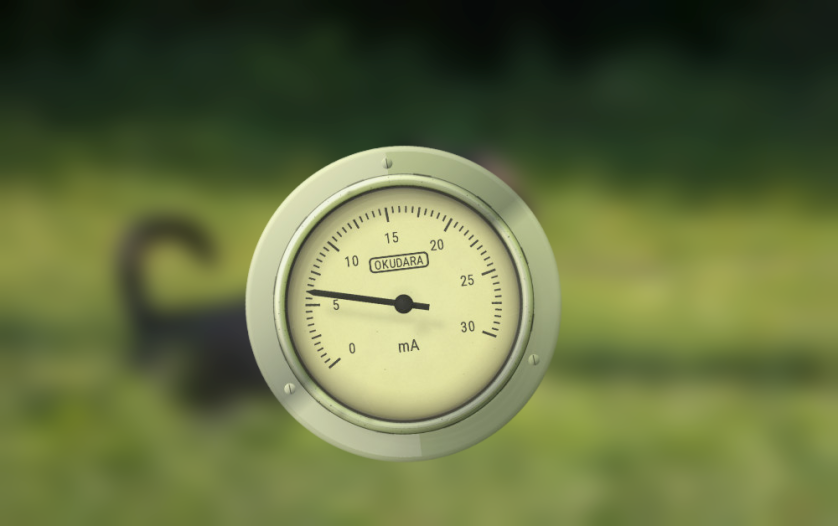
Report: 6; mA
